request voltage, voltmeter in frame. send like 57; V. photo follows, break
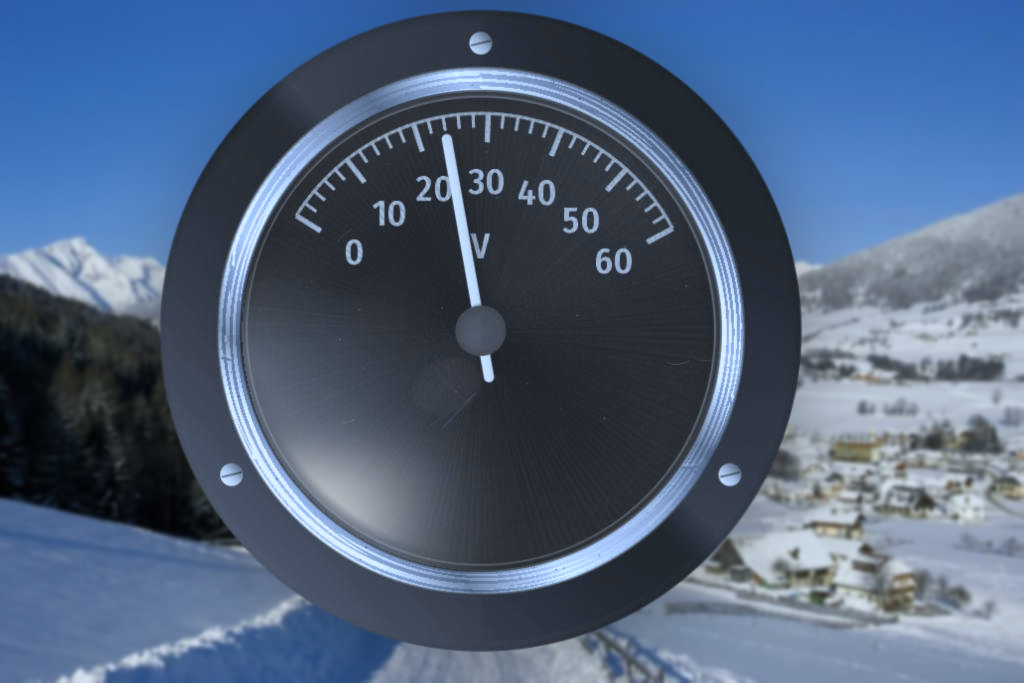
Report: 24; V
